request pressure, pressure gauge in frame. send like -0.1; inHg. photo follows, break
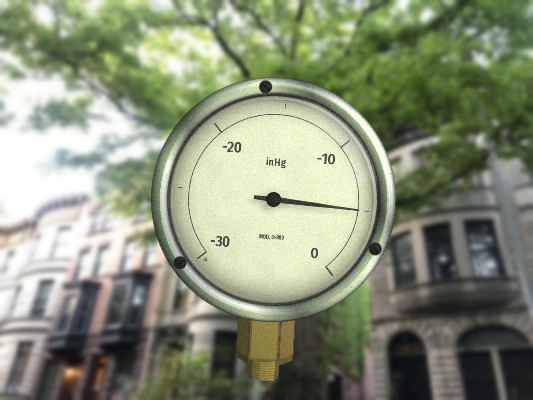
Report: -5; inHg
